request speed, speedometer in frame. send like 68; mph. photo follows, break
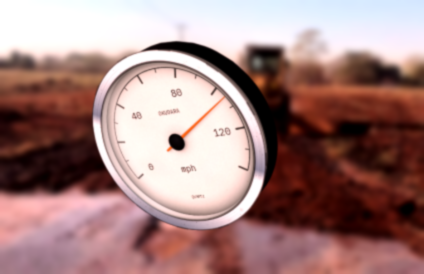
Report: 105; mph
